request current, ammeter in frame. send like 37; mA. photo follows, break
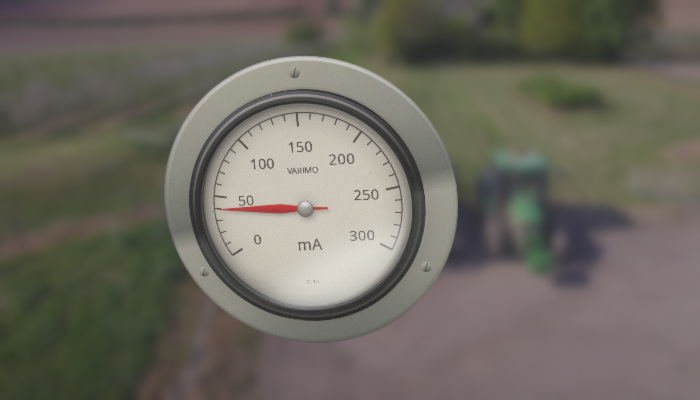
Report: 40; mA
